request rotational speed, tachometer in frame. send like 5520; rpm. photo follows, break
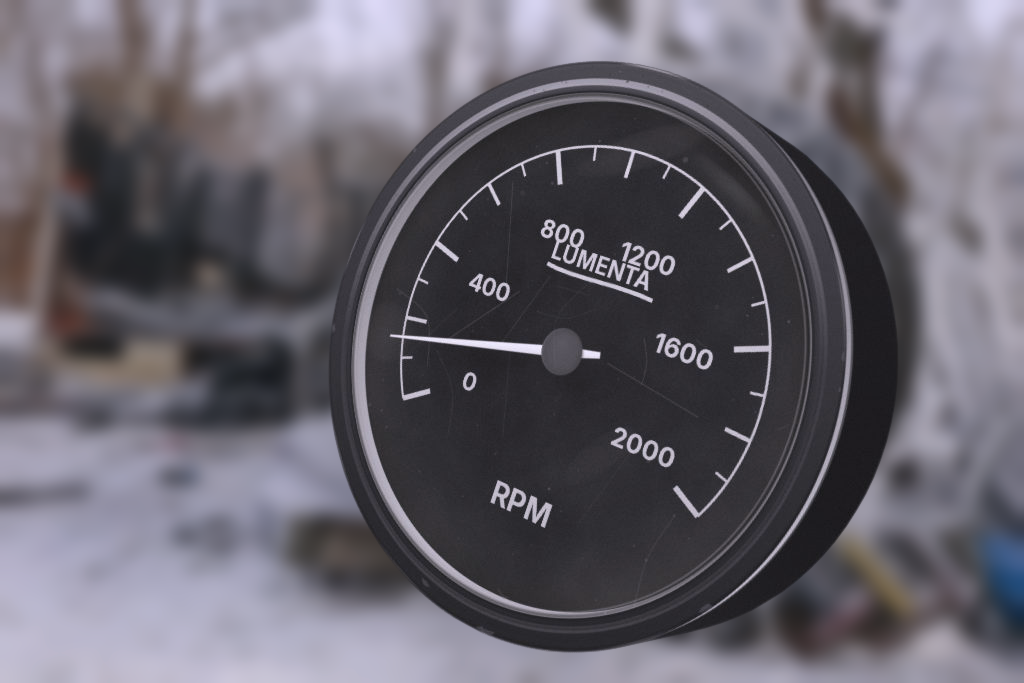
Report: 150; rpm
